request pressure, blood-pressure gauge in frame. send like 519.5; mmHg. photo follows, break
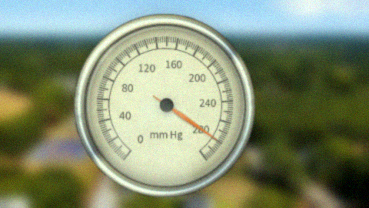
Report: 280; mmHg
